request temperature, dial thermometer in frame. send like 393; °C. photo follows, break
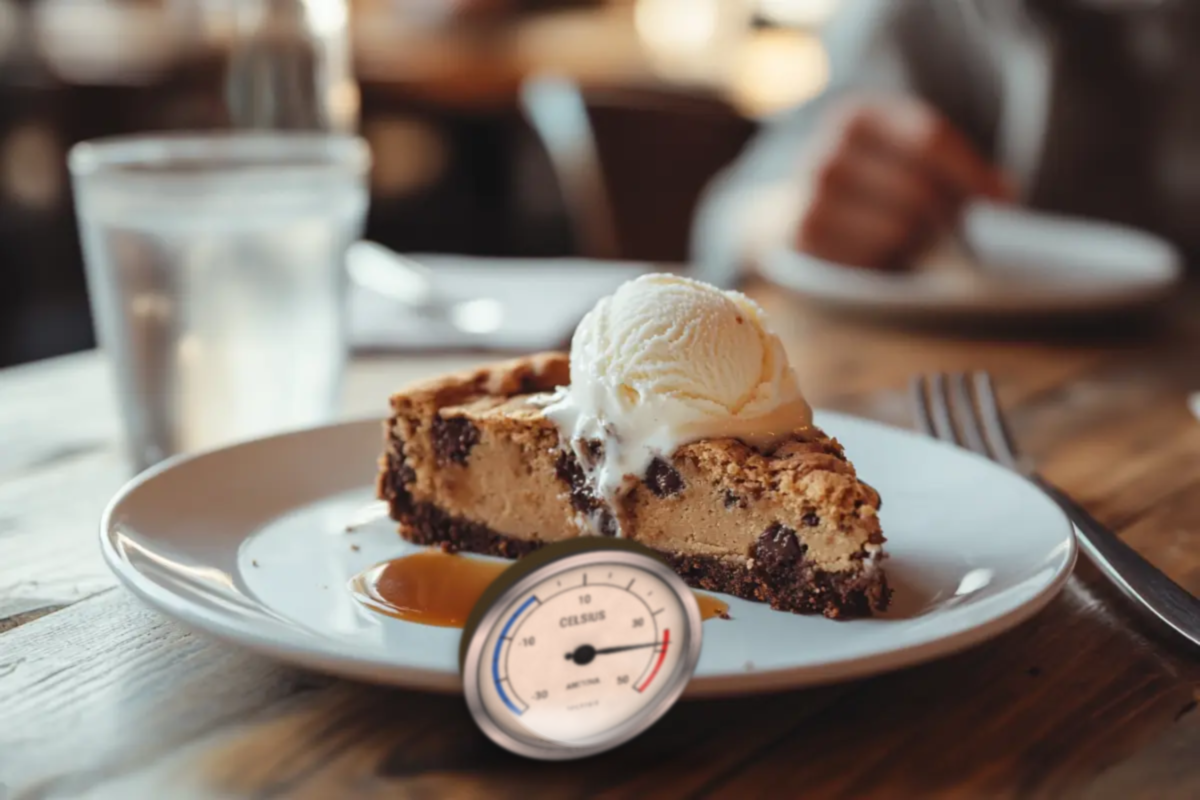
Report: 37.5; °C
